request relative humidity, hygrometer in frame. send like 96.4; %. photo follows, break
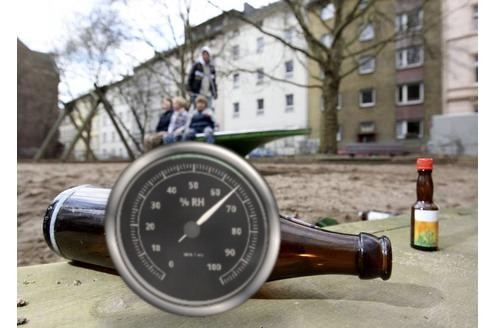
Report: 65; %
